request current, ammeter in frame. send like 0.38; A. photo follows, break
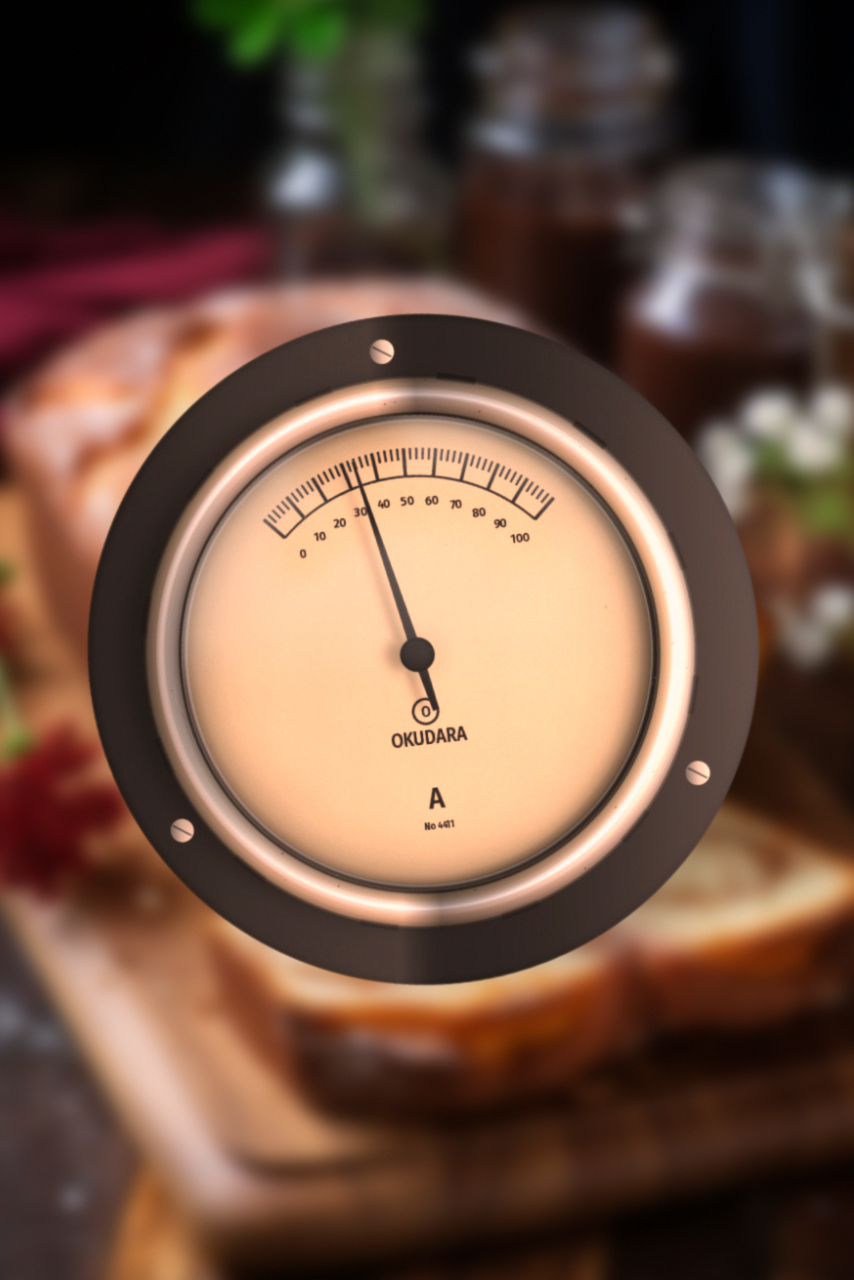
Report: 34; A
